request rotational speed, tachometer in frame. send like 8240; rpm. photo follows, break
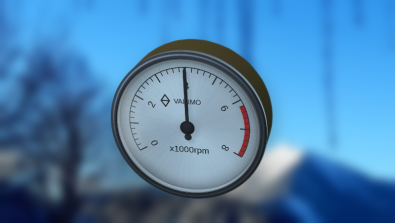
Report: 4000; rpm
